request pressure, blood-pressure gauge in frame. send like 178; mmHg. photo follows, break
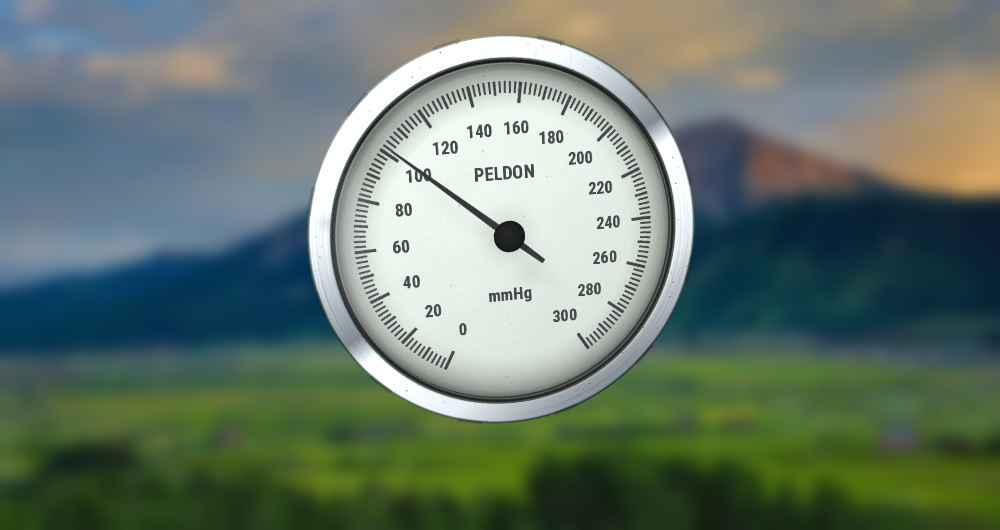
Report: 102; mmHg
